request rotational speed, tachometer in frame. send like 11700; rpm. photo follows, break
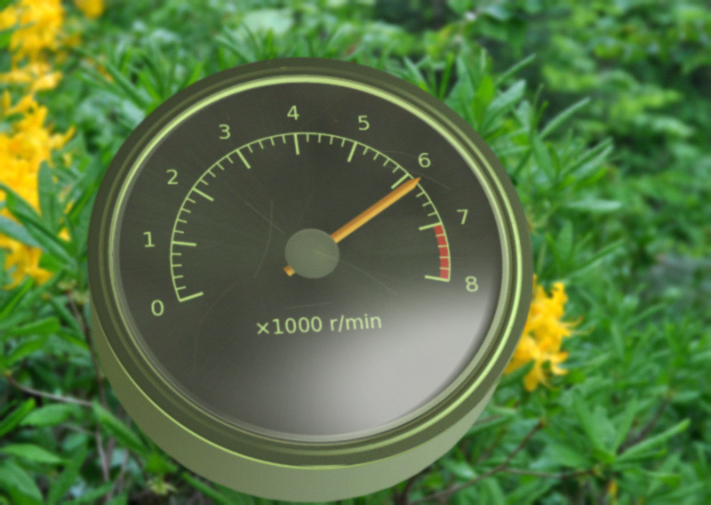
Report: 6200; rpm
